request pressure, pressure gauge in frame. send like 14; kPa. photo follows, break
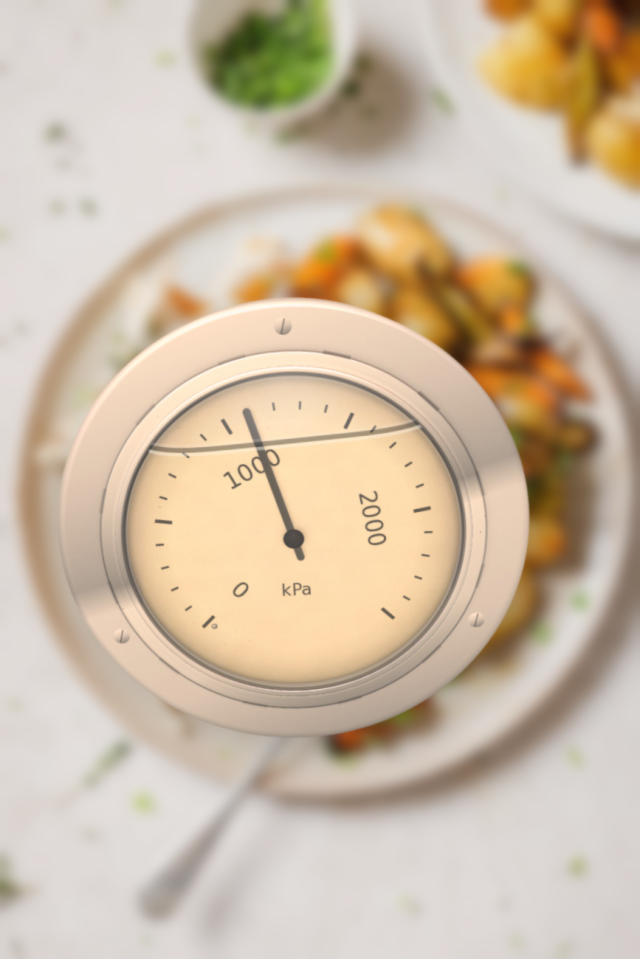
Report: 1100; kPa
